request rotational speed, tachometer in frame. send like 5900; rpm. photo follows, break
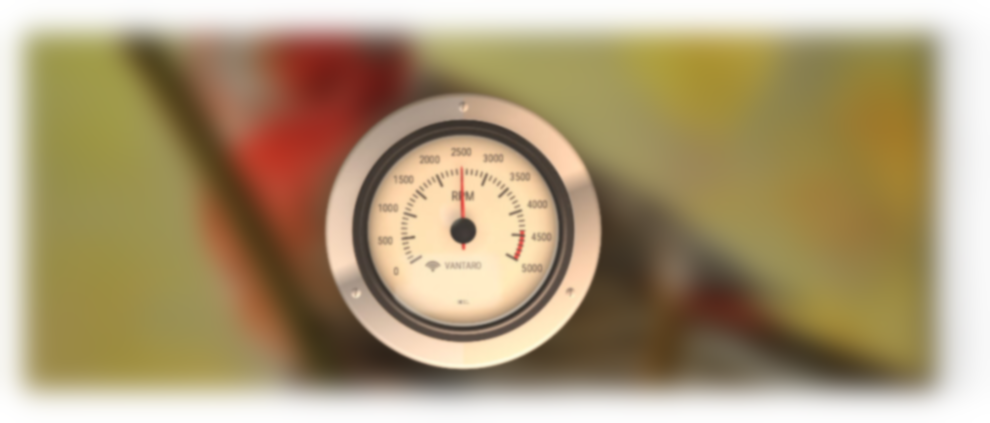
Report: 2500; rpm
